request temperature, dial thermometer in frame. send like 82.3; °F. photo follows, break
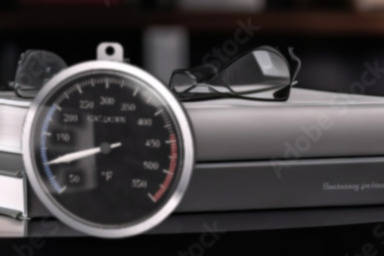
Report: 100; °F
